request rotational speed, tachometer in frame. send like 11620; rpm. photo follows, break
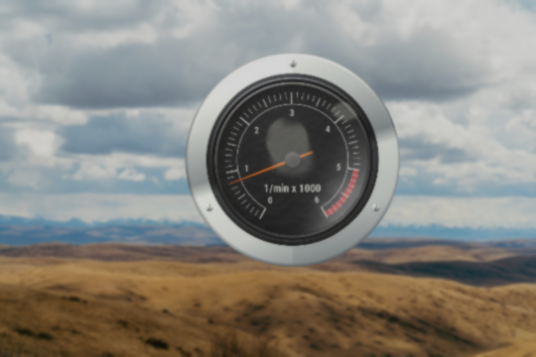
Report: 800; rpm
